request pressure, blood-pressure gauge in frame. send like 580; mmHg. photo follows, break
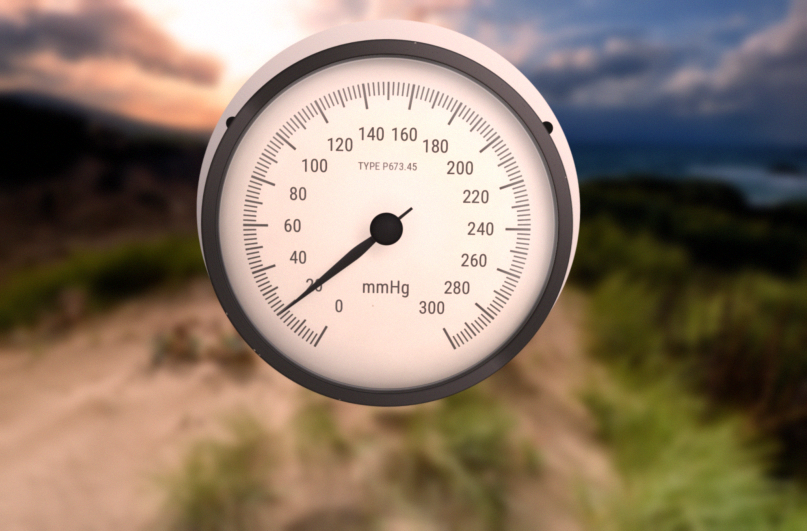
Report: 20; mmHg
